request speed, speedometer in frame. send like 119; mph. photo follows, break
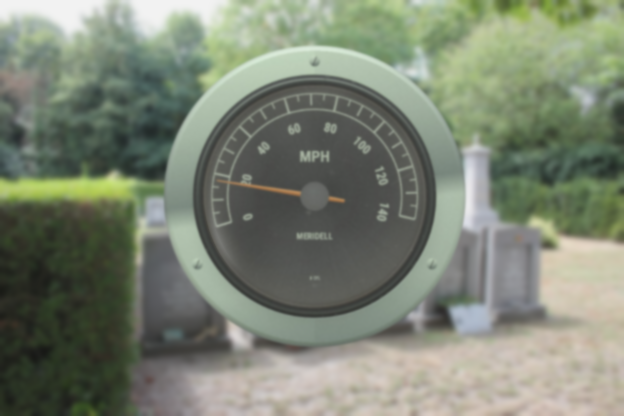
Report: 17.5; mph
